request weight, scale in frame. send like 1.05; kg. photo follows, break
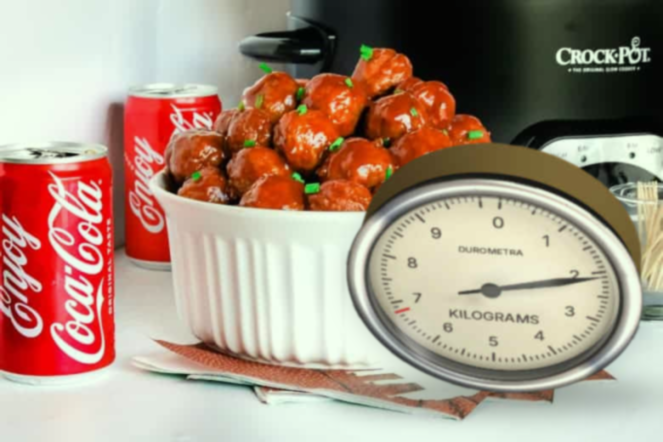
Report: 2; kg
